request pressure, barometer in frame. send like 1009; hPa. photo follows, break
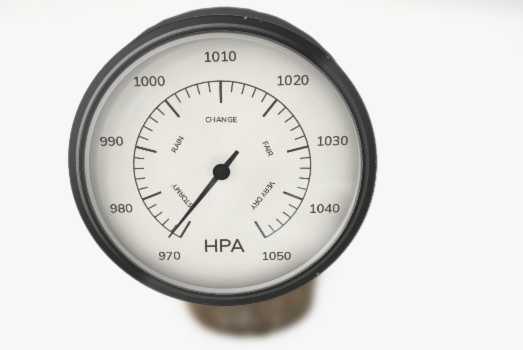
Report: 972; hPa
